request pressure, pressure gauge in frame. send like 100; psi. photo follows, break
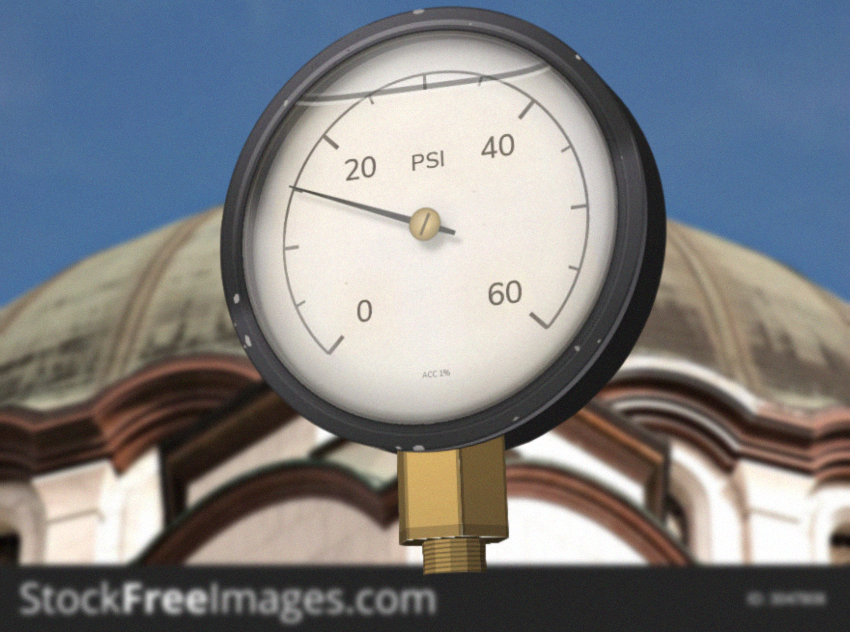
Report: 15; psi
